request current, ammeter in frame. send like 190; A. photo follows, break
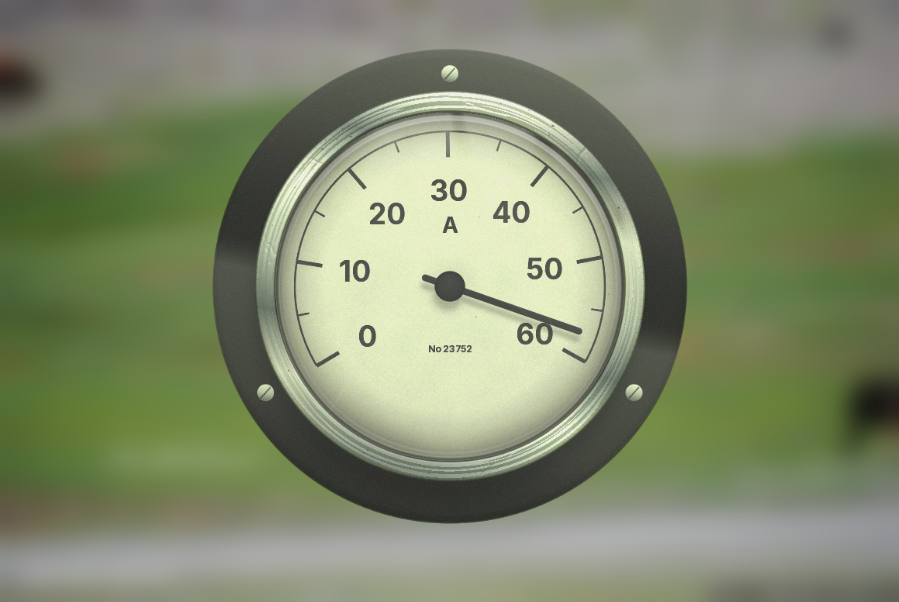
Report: 57.5; A
